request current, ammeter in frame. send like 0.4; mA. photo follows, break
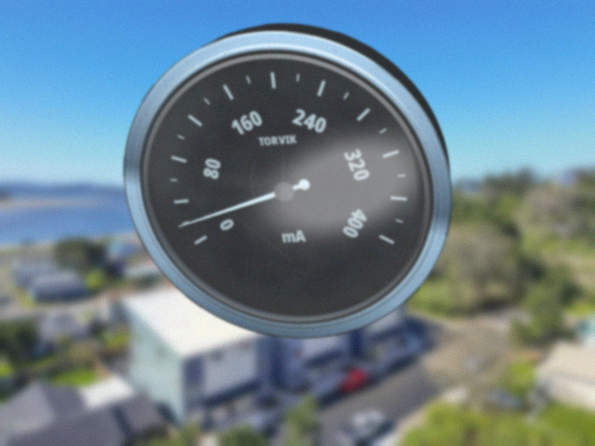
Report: 20; mA
